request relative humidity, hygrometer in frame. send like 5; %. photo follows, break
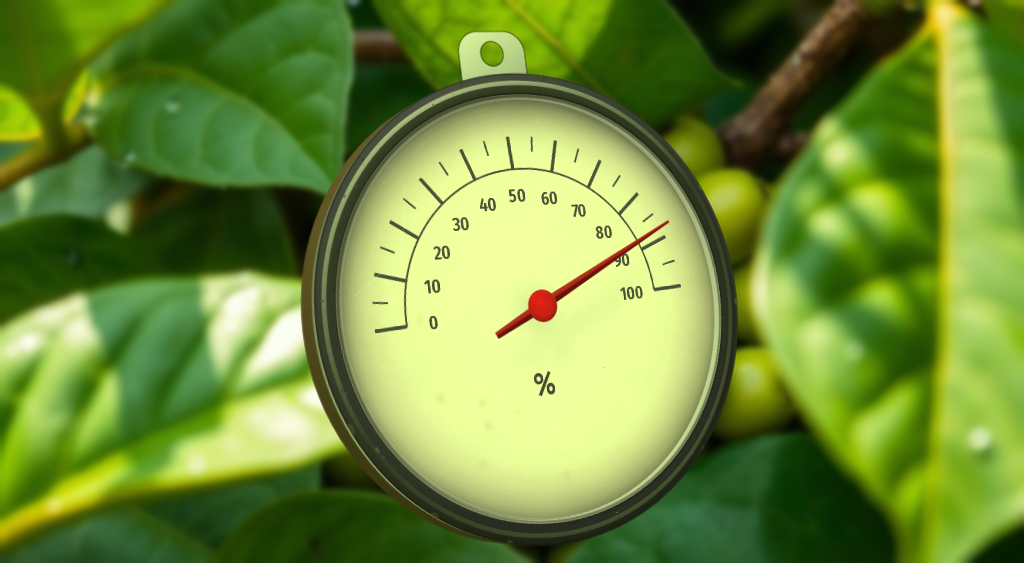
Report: 87.5; %
